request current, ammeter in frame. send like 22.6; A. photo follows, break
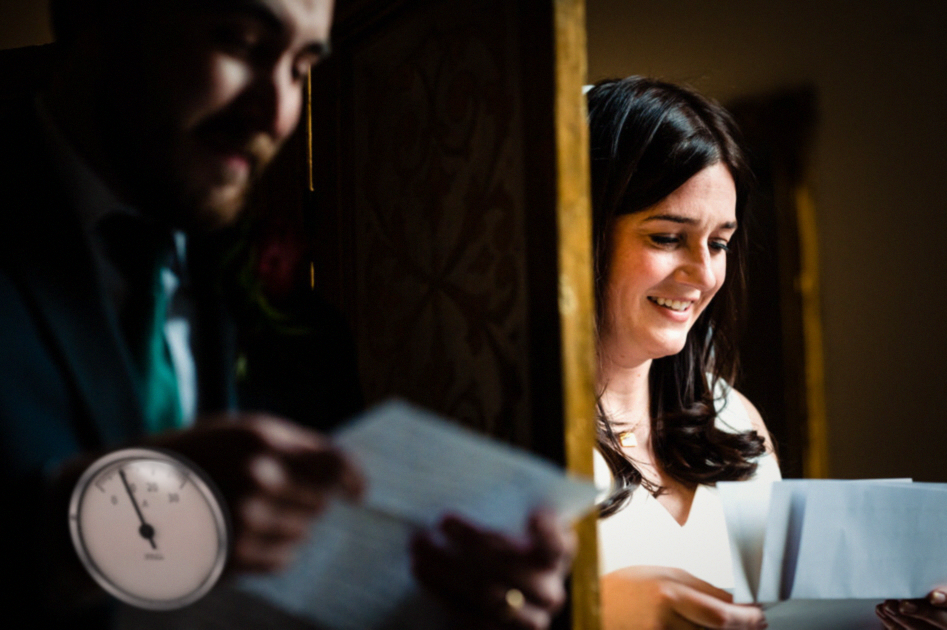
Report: 10; A
